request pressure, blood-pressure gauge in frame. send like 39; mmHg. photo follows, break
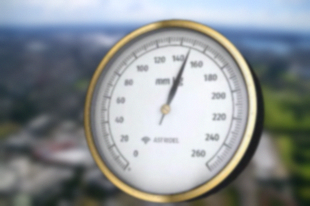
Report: 150; mmHg
